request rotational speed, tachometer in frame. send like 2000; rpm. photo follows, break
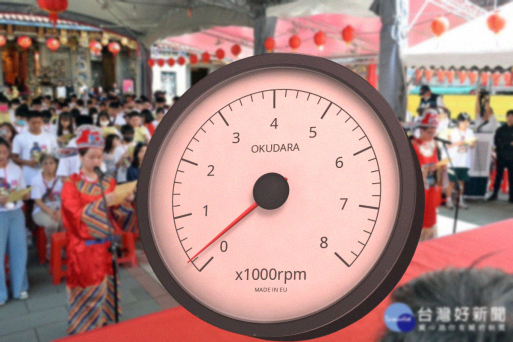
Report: 200; rpm
